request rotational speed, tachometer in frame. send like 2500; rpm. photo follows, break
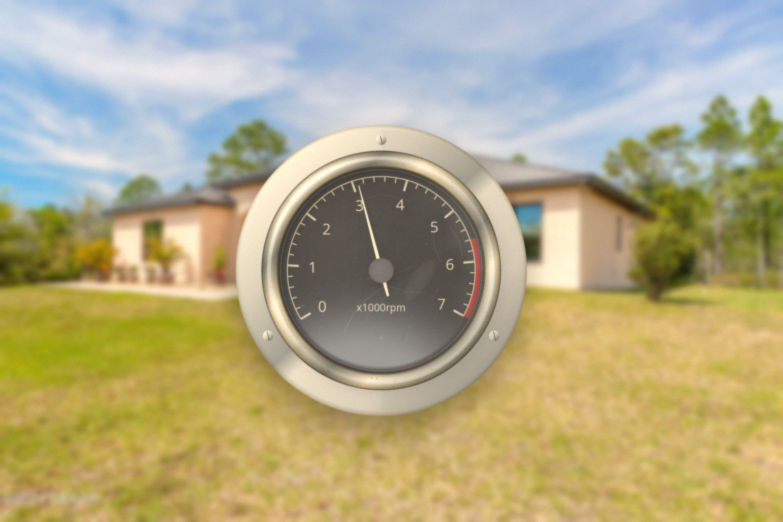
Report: 3100; rpm
